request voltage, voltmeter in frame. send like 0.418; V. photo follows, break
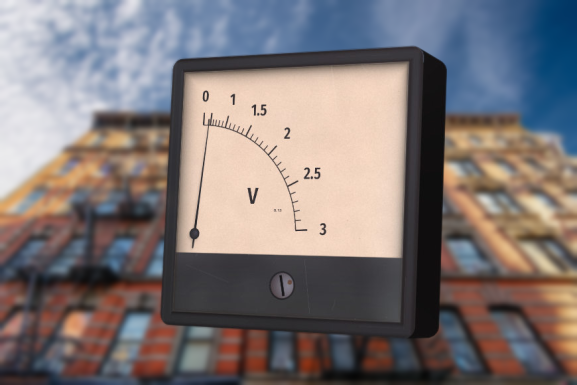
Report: 0.5; V
